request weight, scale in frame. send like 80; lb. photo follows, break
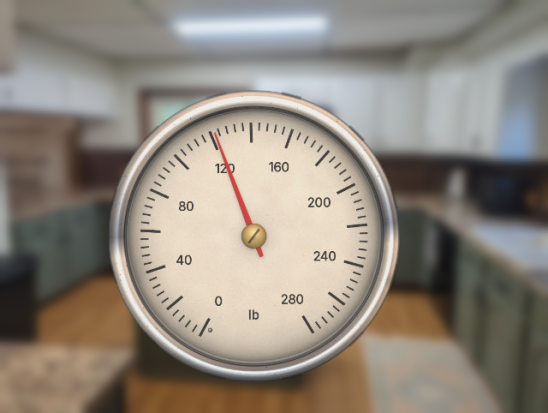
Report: 122; lb
